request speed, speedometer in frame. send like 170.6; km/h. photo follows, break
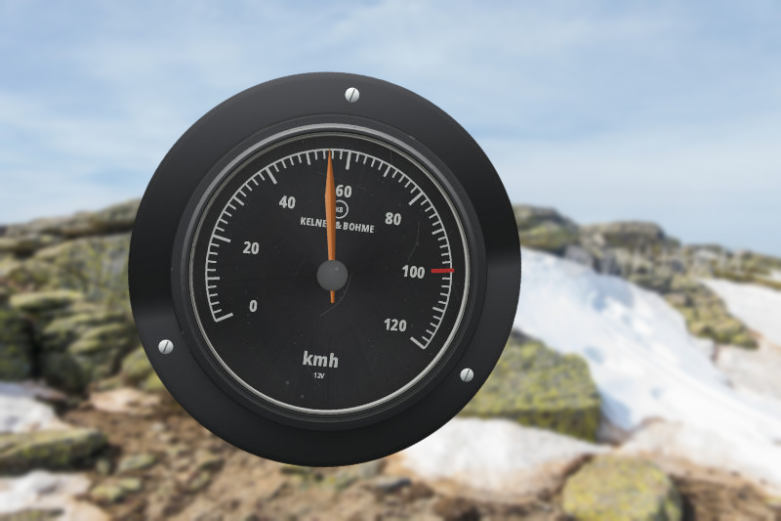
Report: 55; km/h
